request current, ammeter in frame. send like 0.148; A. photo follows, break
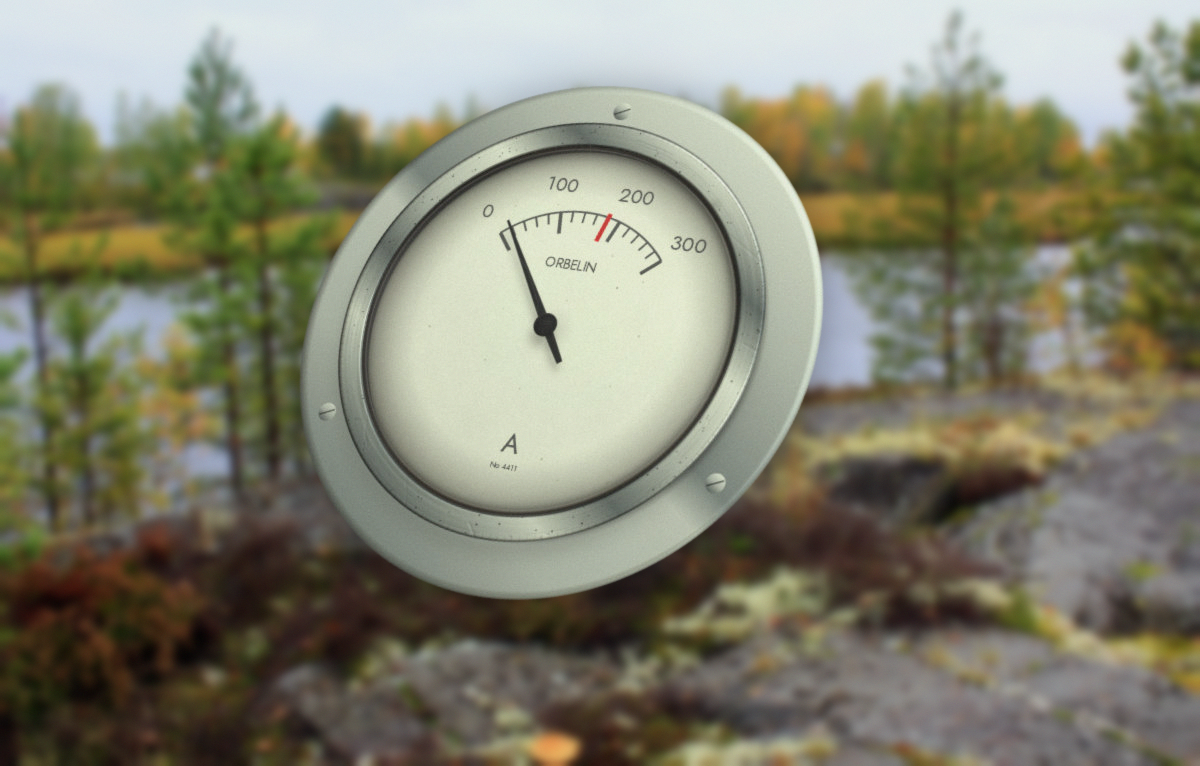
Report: 20; A
